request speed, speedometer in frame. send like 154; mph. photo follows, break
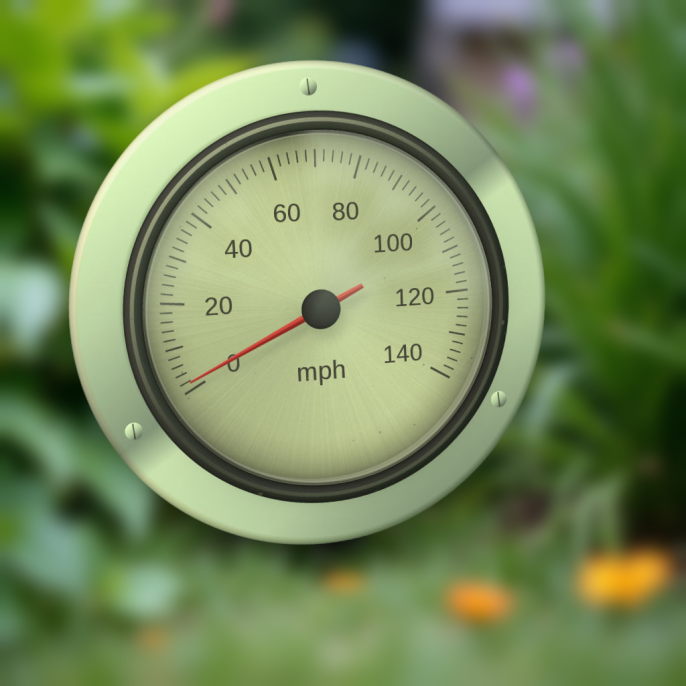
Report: 2; mph
